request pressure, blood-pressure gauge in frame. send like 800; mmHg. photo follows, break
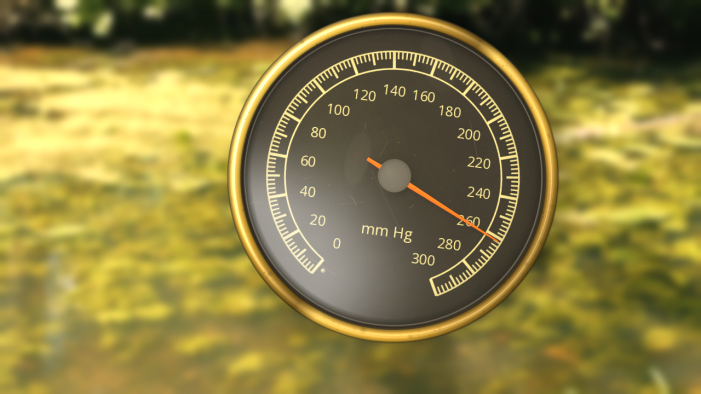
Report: 262; mmHg
